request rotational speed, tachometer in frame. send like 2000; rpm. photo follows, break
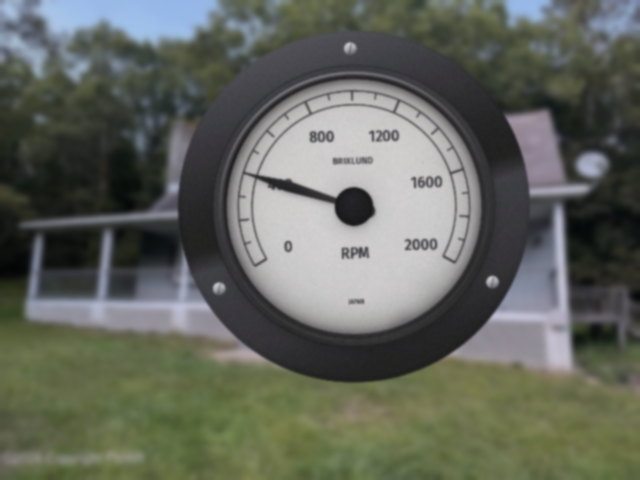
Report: 400; rpm
